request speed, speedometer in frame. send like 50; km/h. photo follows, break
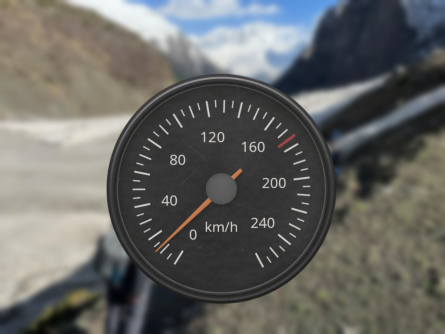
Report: 12.5; km/h
